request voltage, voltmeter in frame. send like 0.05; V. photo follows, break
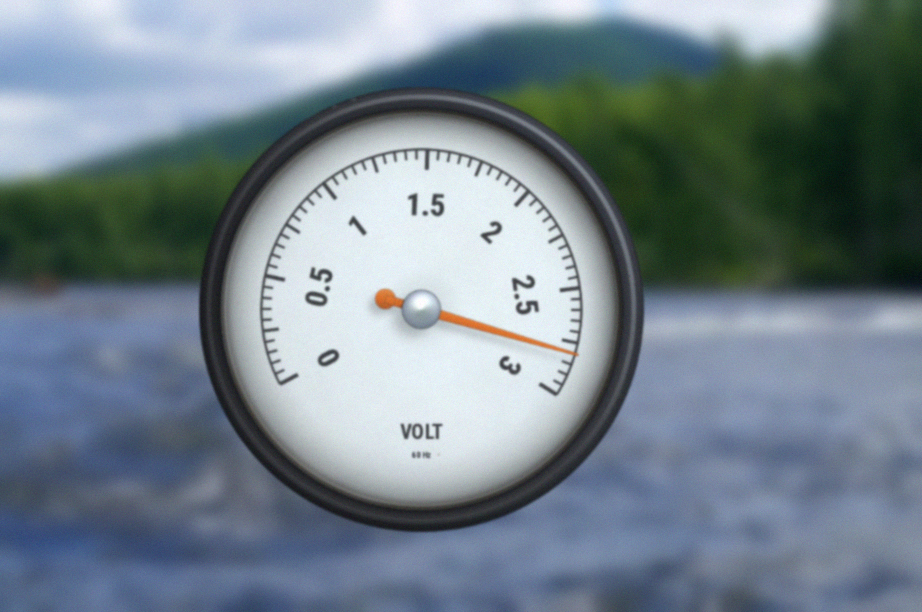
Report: 2.8; V
